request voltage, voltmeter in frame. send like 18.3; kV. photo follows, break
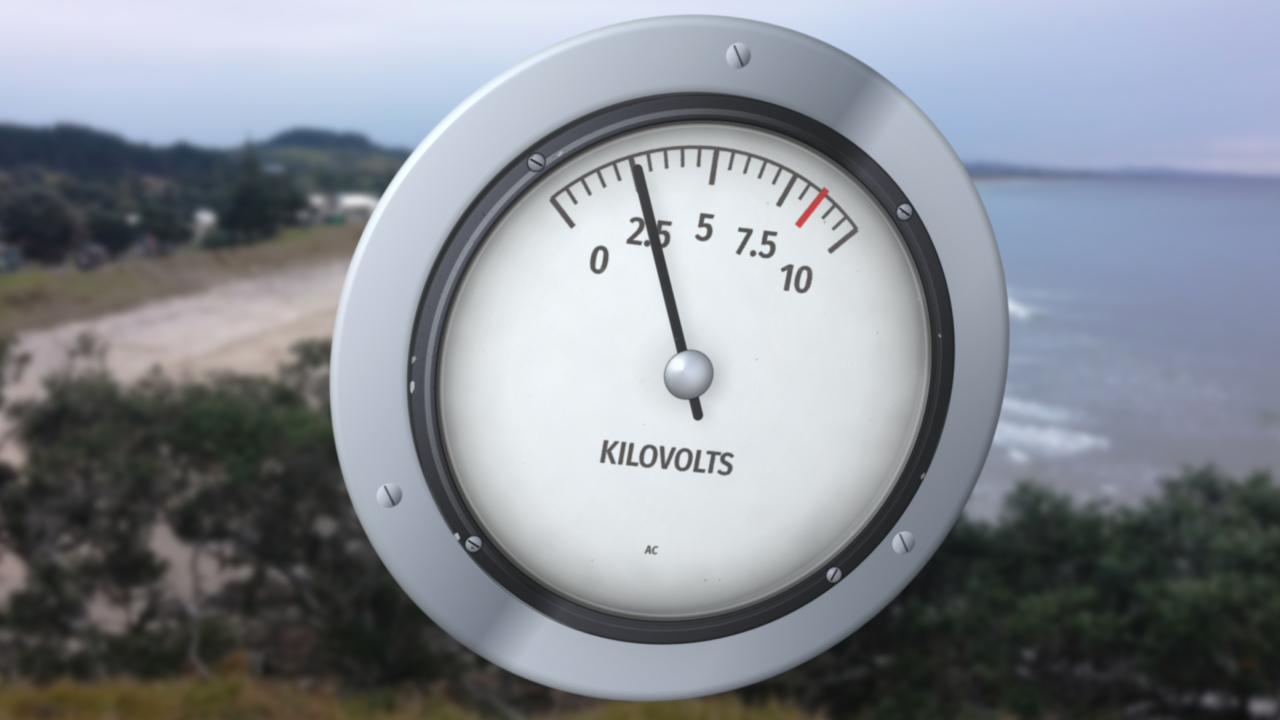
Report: 2.5; kV
